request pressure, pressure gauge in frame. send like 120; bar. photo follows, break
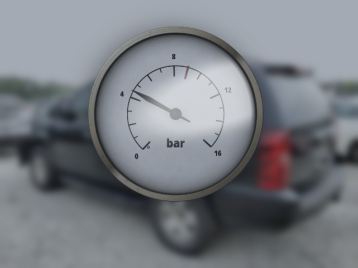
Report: 4.5; bar
